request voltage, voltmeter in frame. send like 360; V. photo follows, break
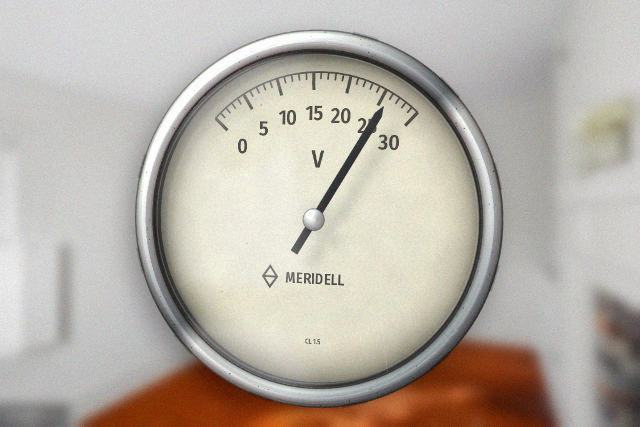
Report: 26; V
